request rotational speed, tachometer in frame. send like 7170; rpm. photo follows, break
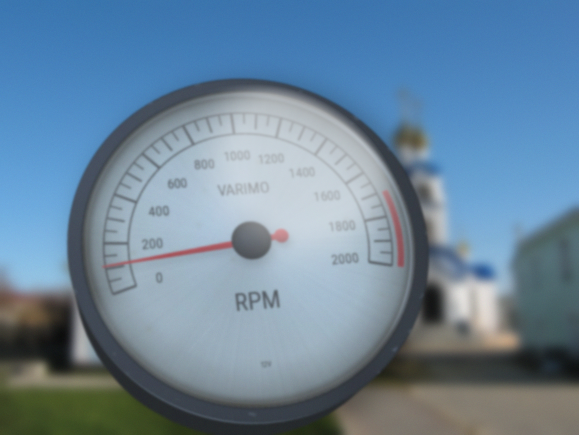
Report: 100; rpm
